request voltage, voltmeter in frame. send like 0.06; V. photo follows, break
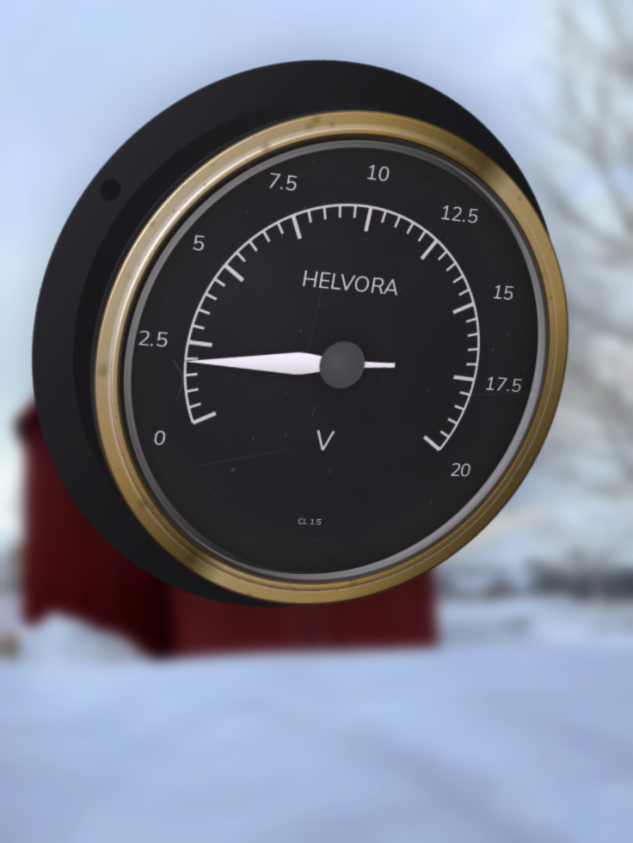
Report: 2; V
